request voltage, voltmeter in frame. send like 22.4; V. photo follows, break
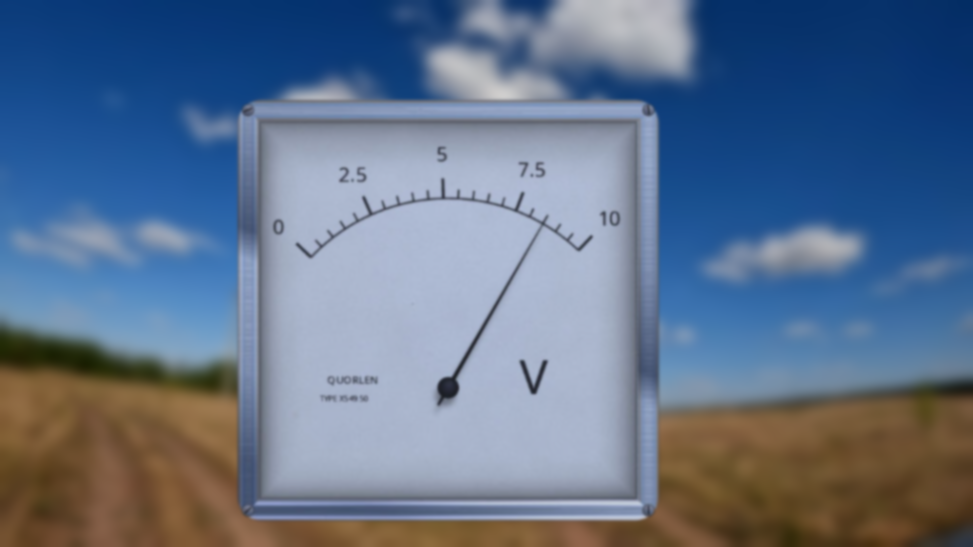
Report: 8.5; V
